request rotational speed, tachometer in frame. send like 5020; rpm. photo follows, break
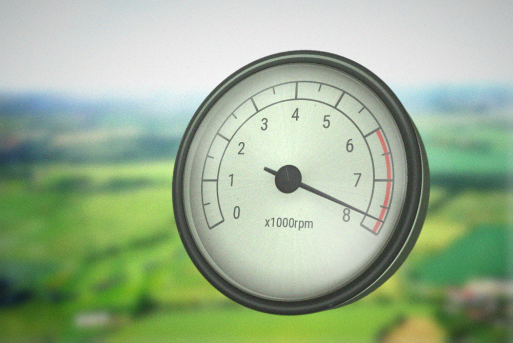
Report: 7750; rpm
